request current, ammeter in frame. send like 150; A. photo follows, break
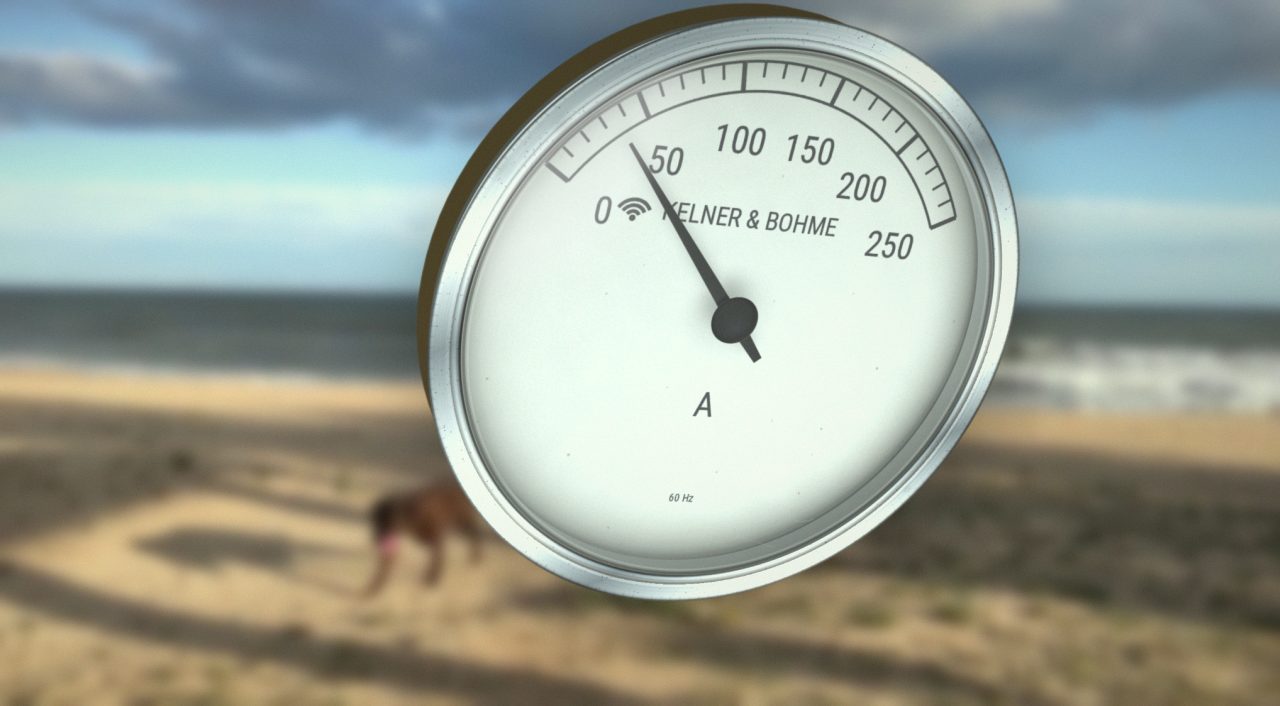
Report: 35; A
